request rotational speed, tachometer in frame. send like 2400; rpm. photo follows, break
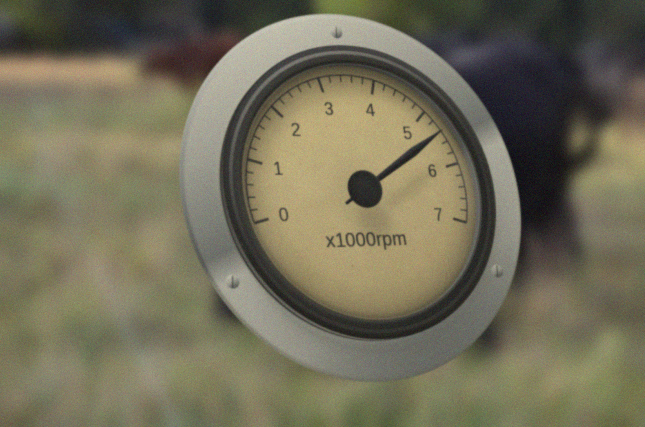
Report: 5400; rpm
